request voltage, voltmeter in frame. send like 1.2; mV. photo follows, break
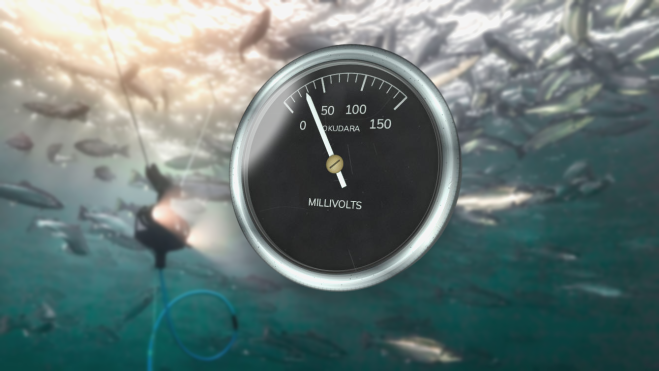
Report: 30; mV
